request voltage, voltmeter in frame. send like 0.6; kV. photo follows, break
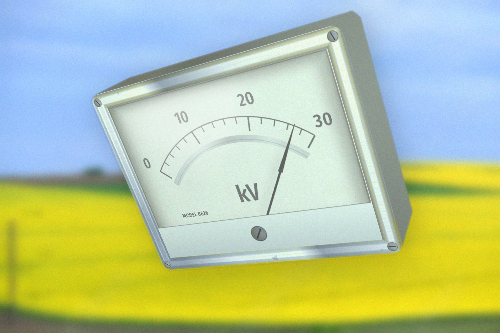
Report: 27; kV
